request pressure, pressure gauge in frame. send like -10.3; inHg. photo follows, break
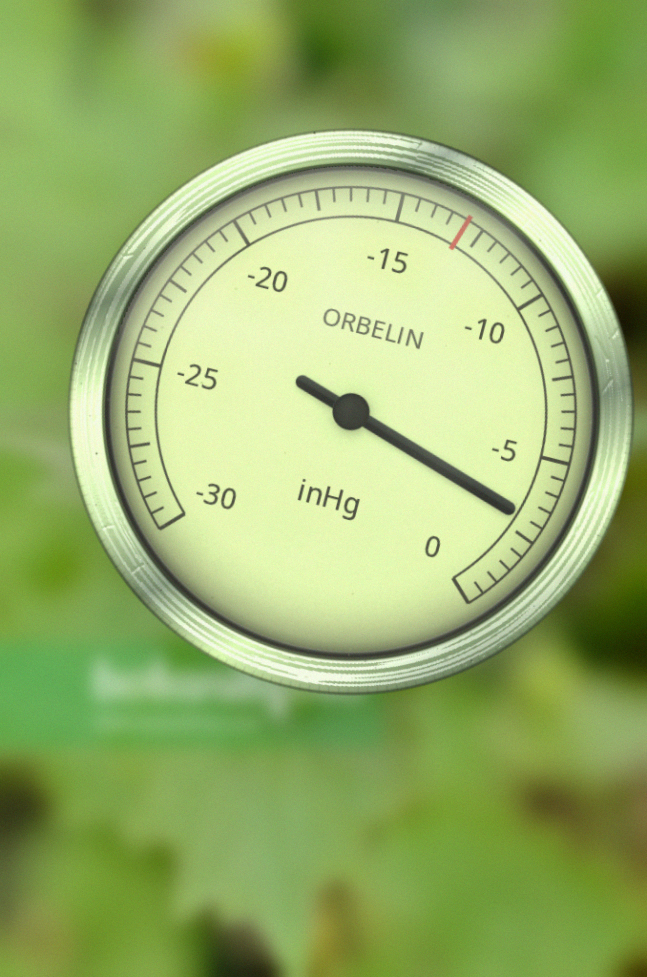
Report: -3; inHg
